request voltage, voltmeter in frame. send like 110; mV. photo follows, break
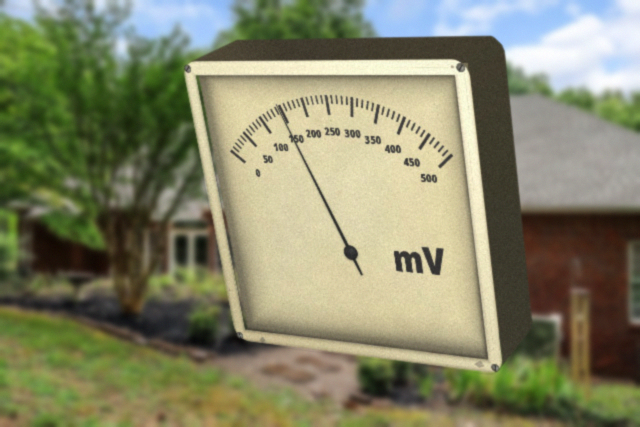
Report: 150; mV
